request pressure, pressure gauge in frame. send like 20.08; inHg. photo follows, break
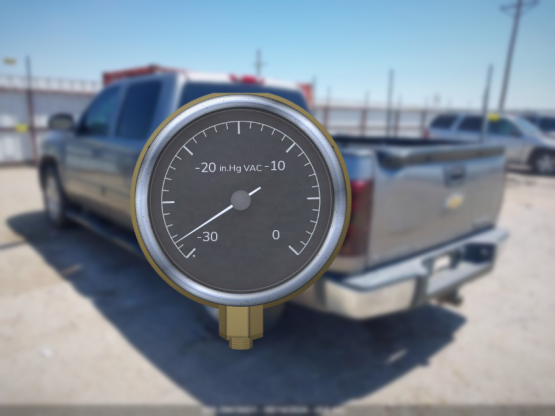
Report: -28.5; inHg
